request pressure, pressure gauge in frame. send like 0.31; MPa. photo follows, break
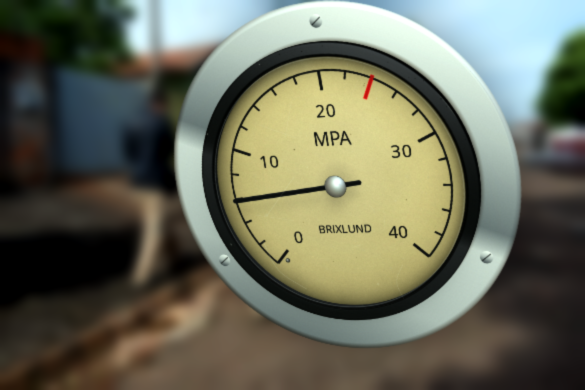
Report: 6; MPa
